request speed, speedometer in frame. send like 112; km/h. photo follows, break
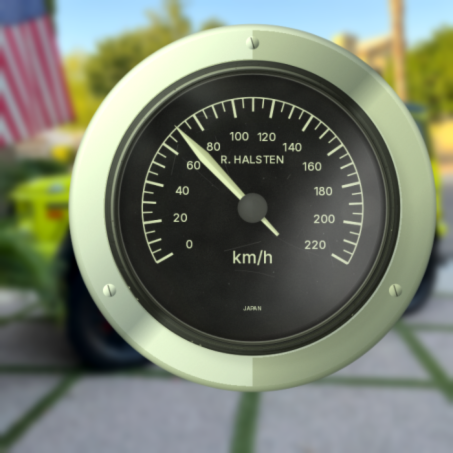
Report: 70; km/h
